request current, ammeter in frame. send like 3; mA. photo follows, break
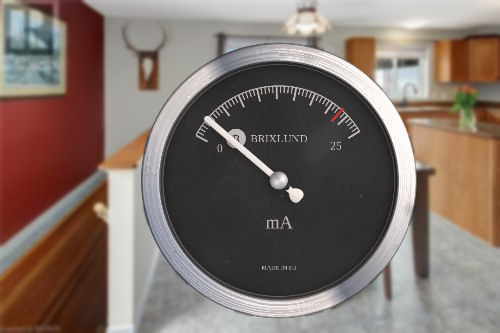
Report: 2.5; mA
